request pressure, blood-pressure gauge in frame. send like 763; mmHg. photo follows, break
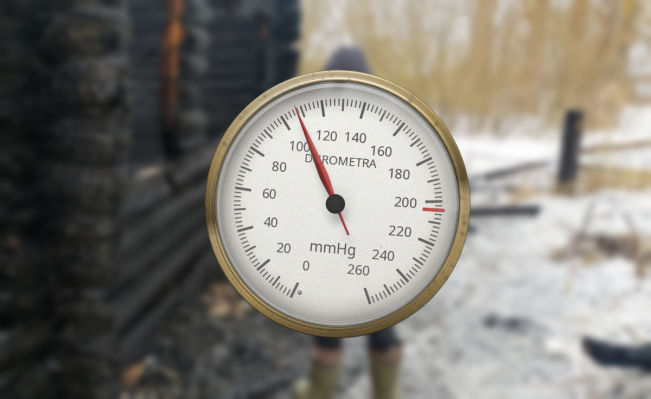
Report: 108; mmHg
